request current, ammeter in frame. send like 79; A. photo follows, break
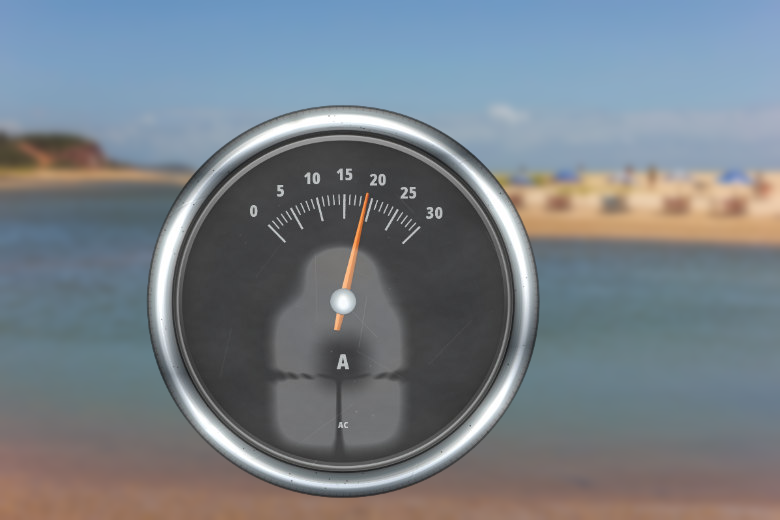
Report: 19; A
